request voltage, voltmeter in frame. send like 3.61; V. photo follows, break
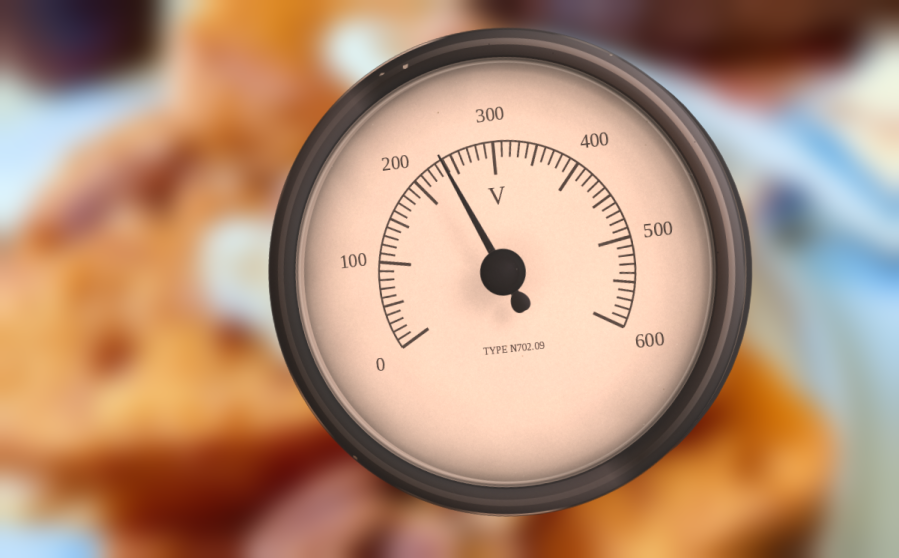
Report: 240; V
